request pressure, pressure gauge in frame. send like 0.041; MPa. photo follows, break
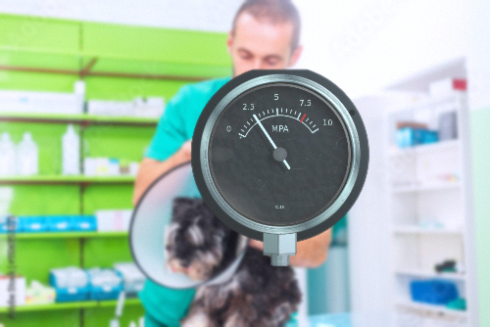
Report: 2.5; MPa
